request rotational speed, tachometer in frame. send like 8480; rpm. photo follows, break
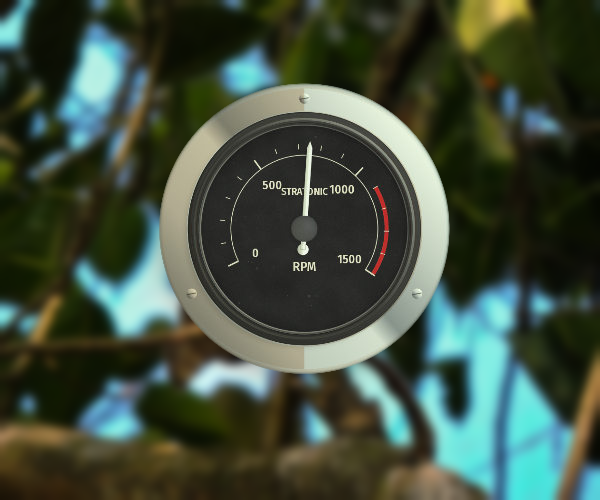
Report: 750; rpm
